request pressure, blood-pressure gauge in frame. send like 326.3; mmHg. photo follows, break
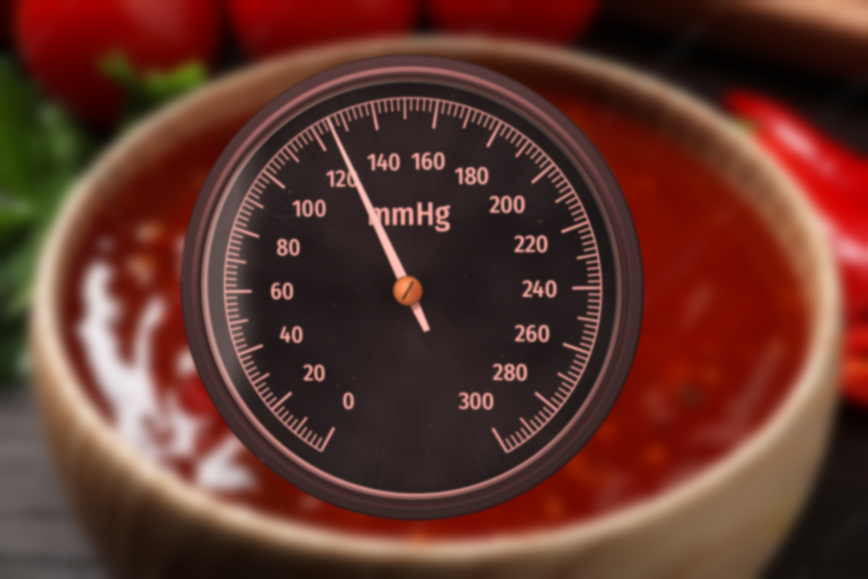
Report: 126; mmHg
